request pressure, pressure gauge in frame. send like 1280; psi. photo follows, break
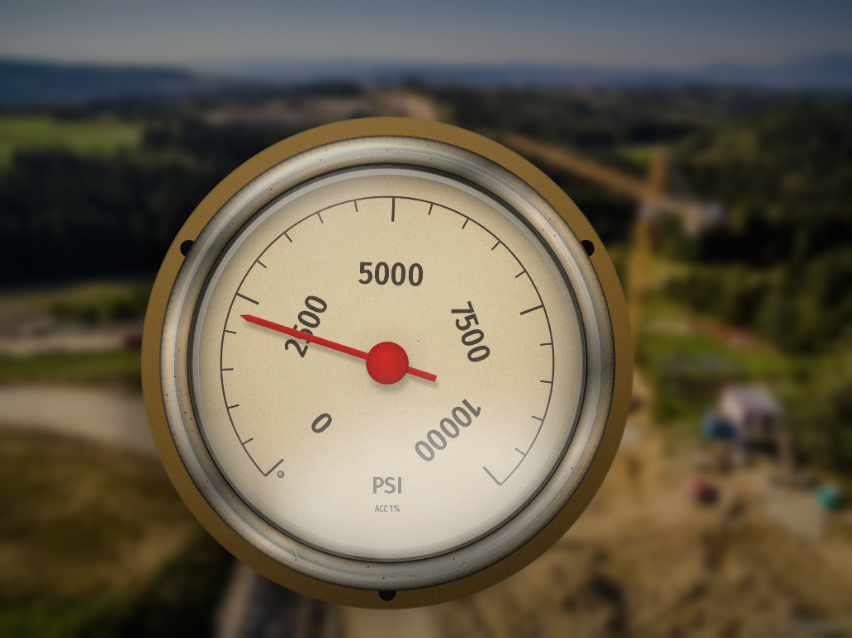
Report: 2250; psi
